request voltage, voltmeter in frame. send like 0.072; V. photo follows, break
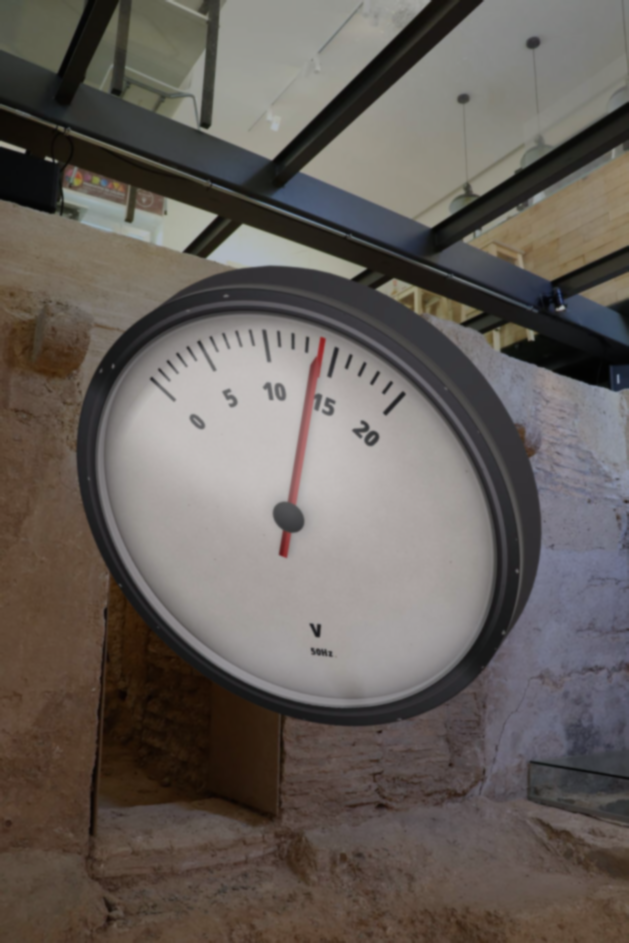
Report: 14; V
